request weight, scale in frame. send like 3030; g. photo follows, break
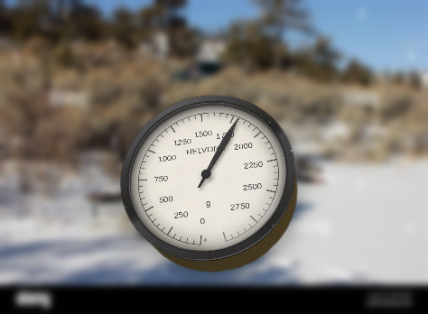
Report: 1800; g
